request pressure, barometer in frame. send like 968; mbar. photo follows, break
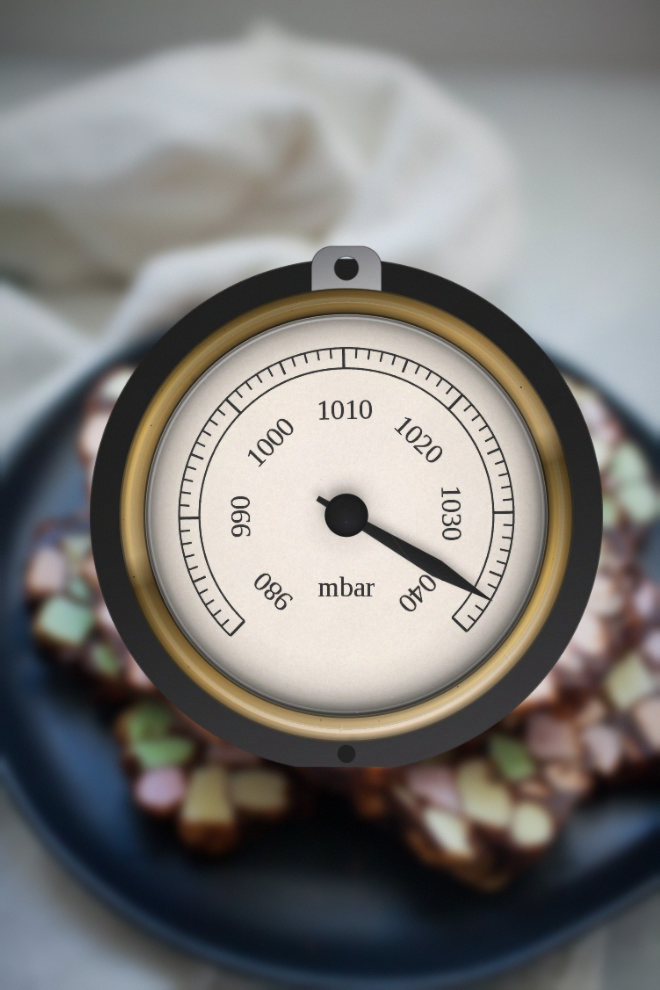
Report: 1037; mbar
